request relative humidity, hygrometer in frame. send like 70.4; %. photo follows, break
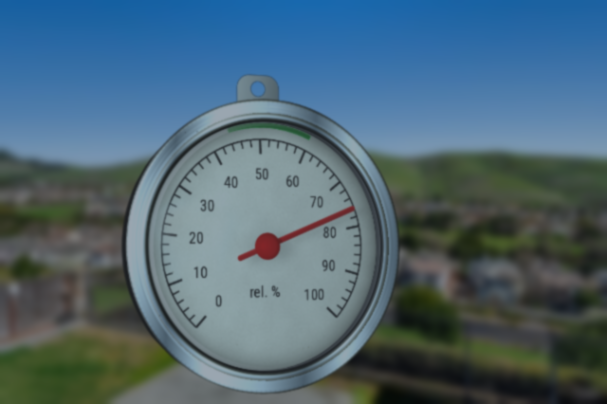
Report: 76; %
